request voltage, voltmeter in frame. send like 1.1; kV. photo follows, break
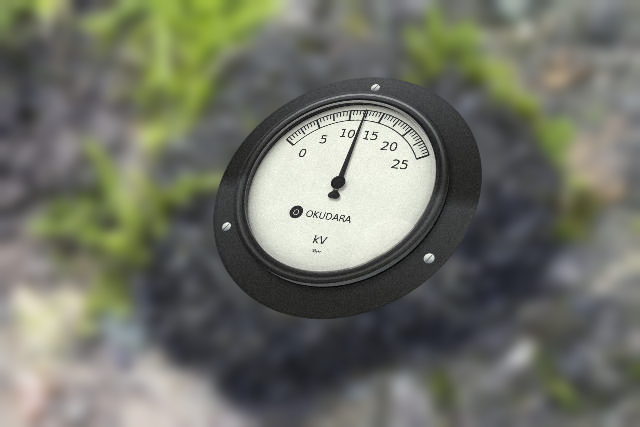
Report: 12.5; kV
